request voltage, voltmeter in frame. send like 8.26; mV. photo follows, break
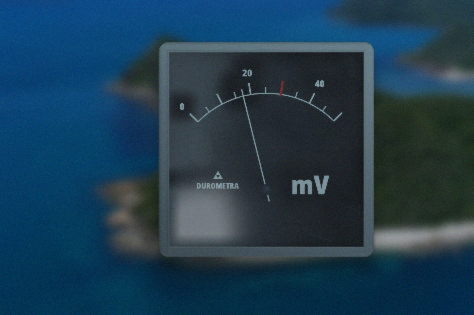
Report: 17.5; mV
